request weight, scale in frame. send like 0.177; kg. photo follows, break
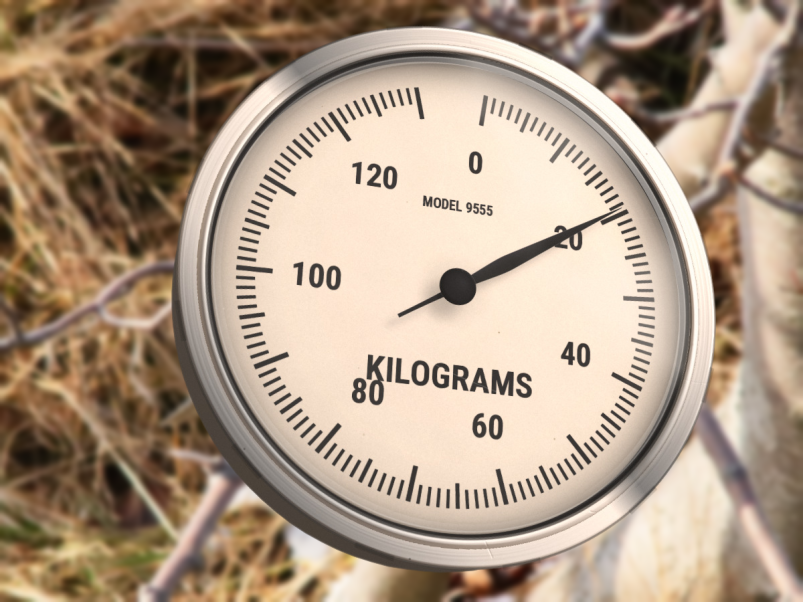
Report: 19.5; kg
